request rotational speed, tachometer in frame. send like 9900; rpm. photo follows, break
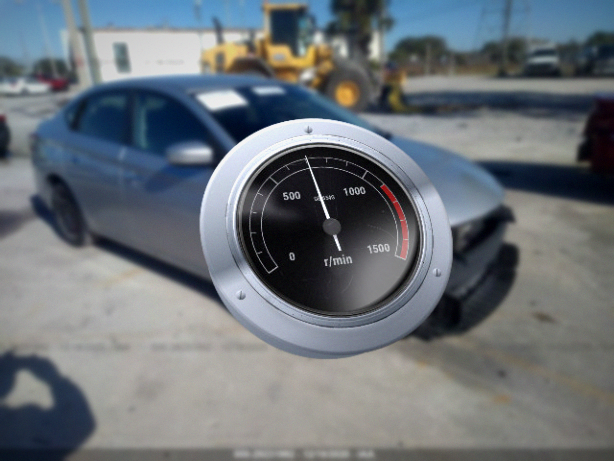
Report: 700; rpm
